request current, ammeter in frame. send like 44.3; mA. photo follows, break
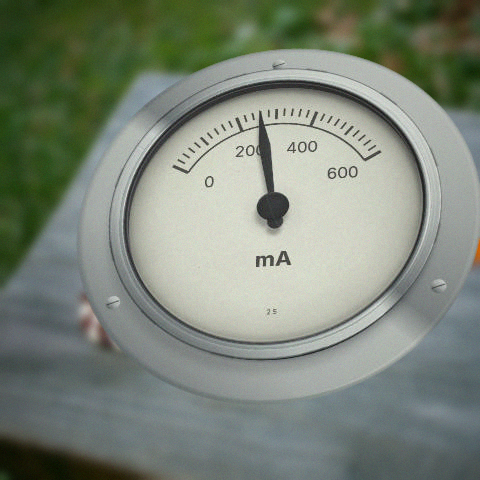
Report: 260; mA
